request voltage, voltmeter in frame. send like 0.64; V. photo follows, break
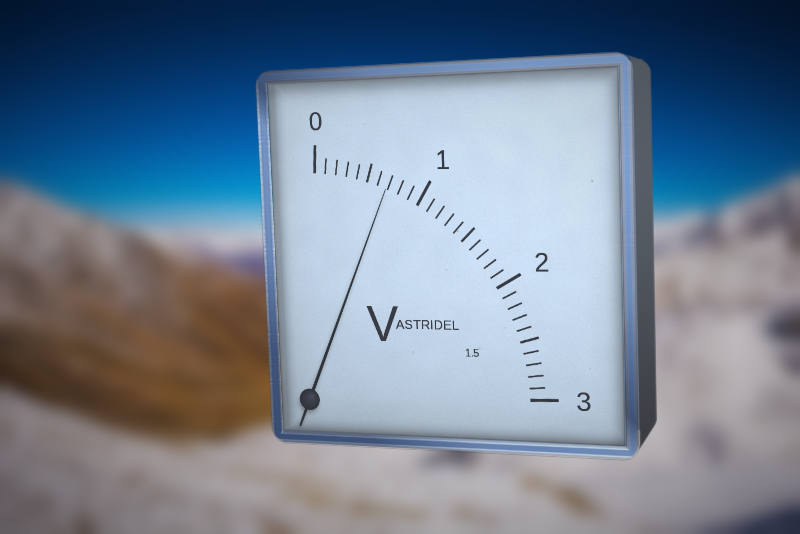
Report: 0.7; V
